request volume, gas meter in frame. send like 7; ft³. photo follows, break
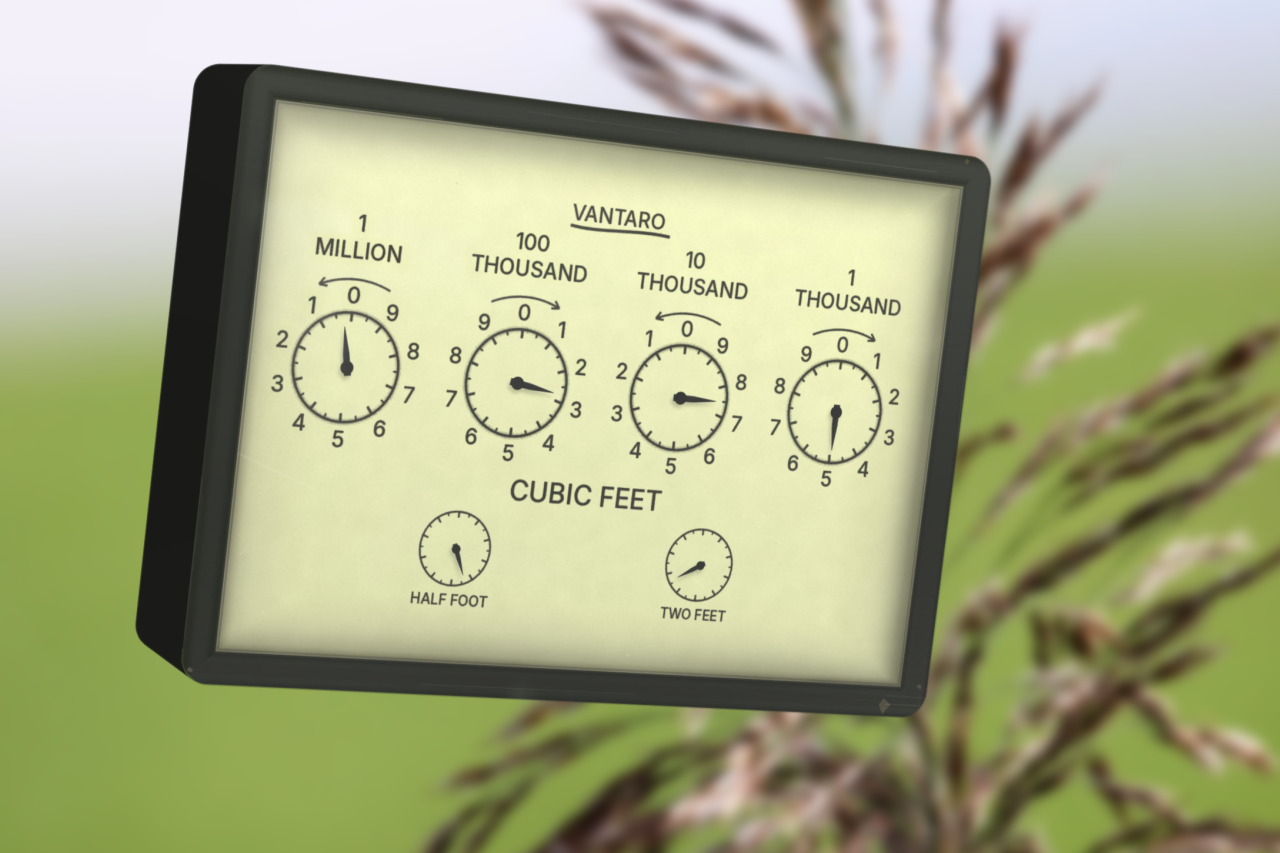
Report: 27500; ft³
